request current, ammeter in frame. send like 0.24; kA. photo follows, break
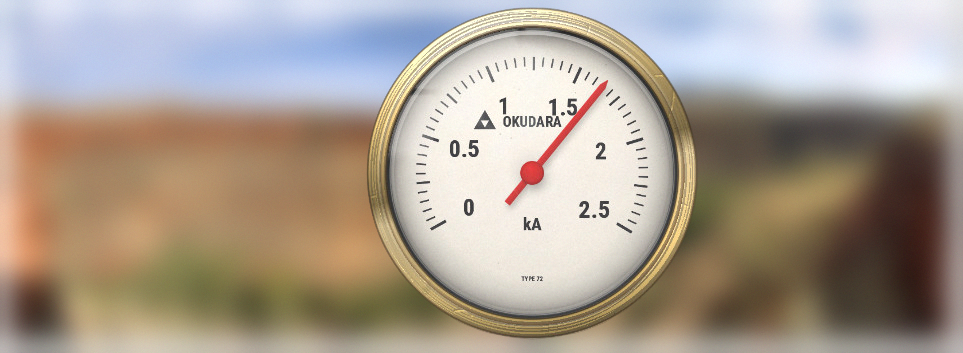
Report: 1.65; kA
